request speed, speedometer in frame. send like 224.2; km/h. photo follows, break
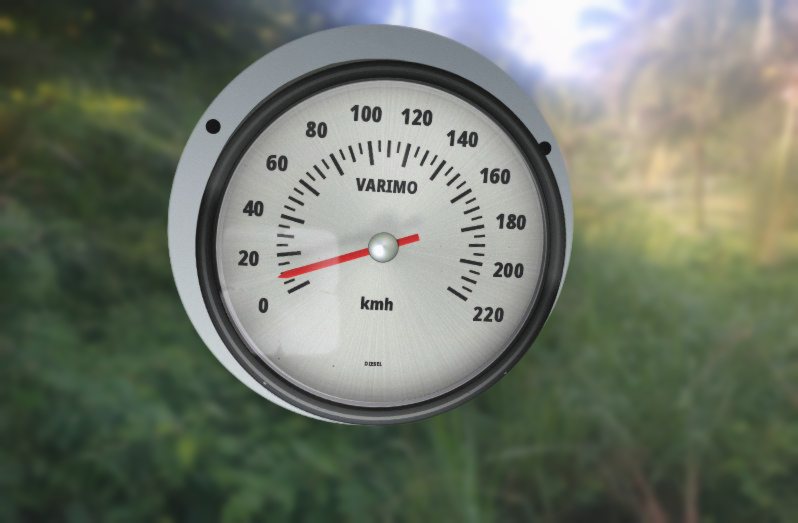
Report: 10; km/h
